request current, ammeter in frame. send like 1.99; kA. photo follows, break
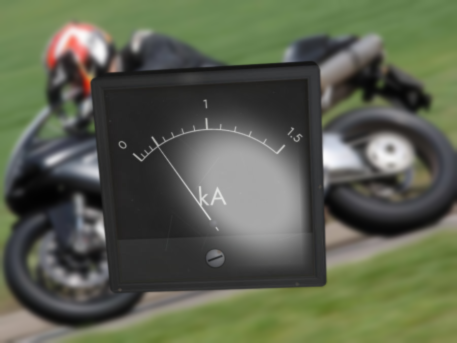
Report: 0.5; kA
